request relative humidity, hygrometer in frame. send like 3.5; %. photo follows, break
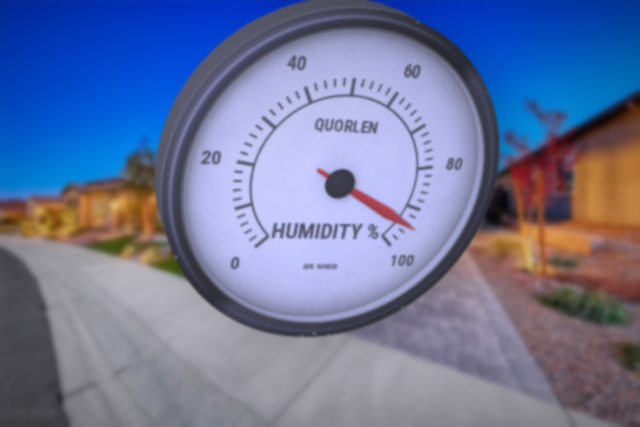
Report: 94; %
